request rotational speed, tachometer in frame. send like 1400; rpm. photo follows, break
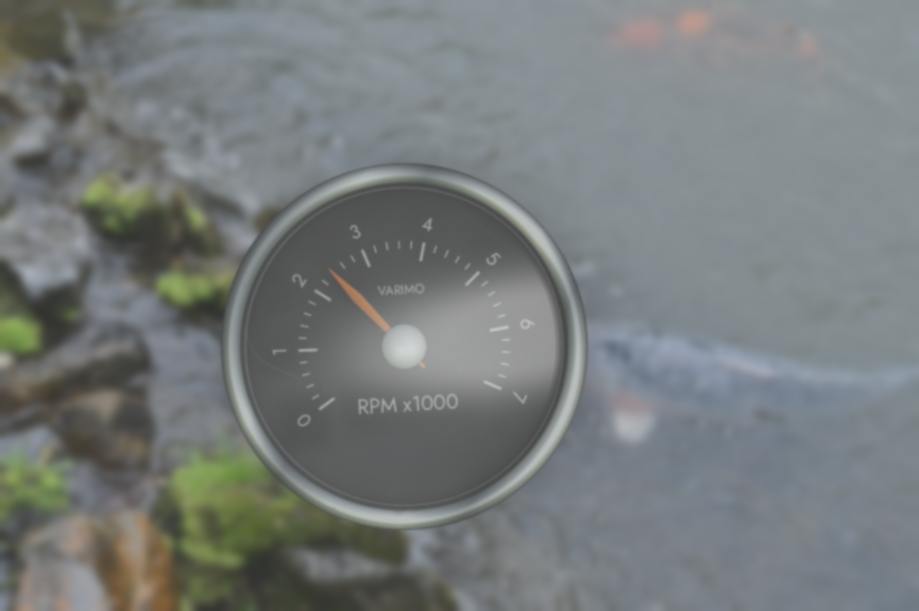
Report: 2400; rpm
